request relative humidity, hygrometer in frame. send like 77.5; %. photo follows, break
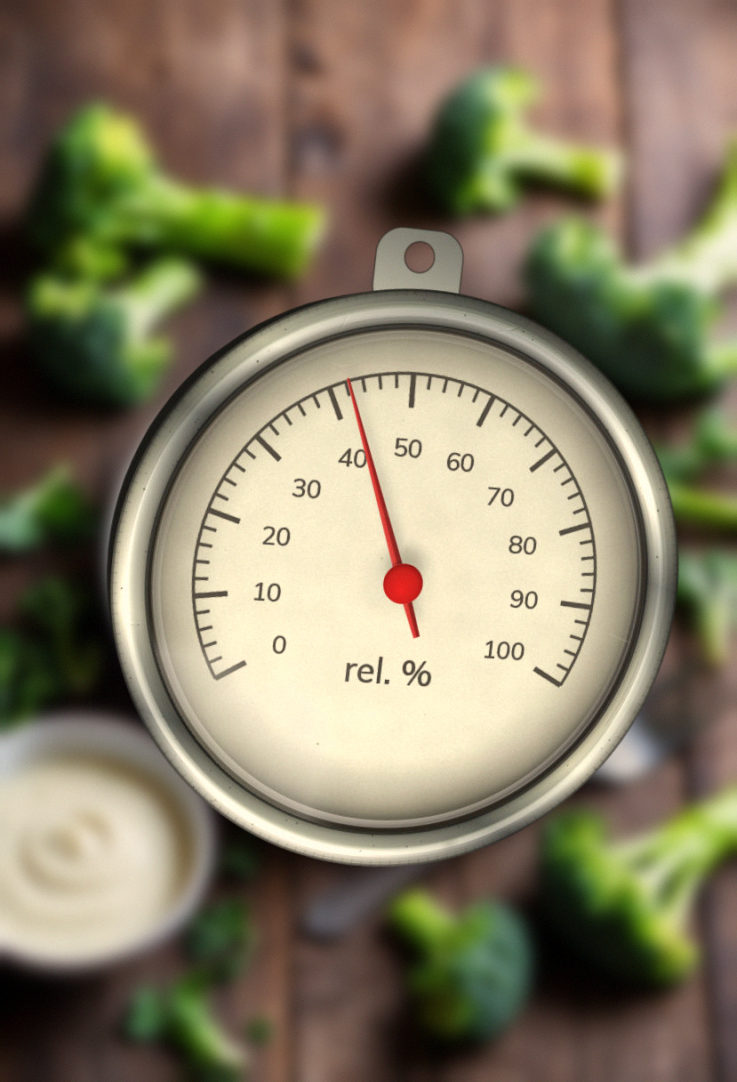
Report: 42; %
